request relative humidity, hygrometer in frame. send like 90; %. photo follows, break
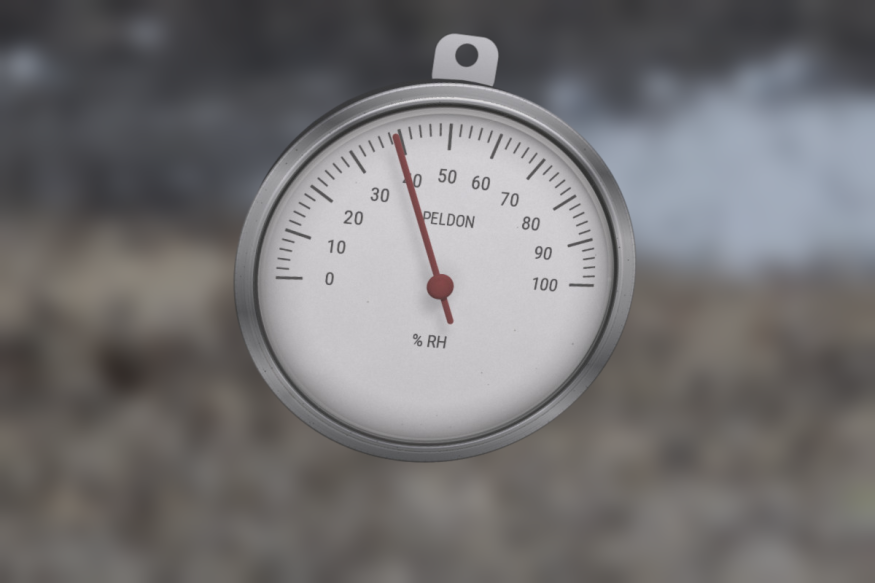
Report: 39; %
